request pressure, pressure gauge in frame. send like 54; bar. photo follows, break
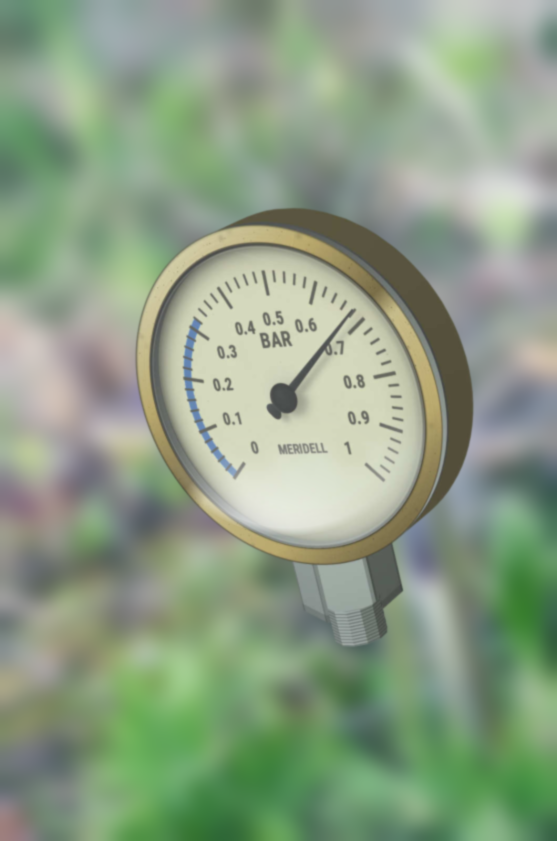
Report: 0.68; bar
